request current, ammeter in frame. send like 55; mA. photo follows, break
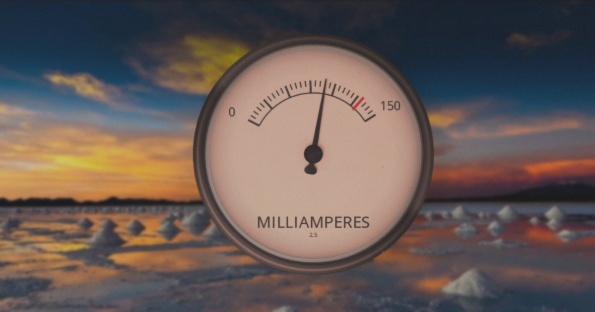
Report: 90; mA
